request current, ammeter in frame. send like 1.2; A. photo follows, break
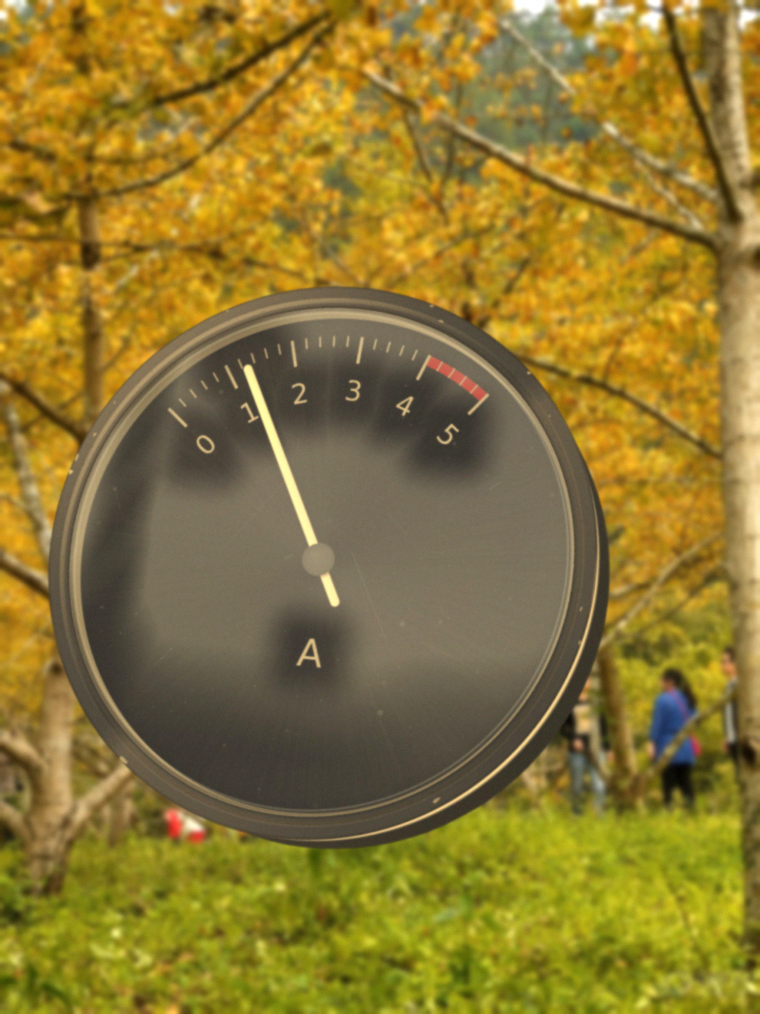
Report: 1.3; A
